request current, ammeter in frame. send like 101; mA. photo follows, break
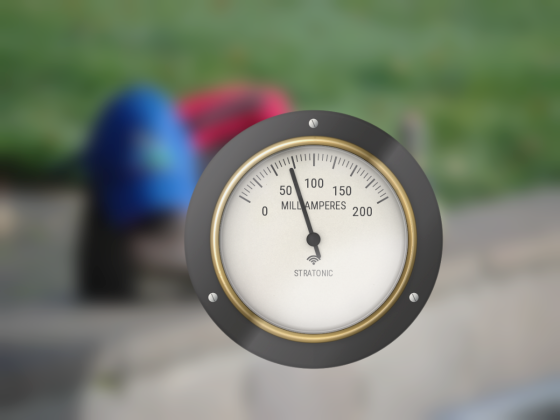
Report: 70; mA
